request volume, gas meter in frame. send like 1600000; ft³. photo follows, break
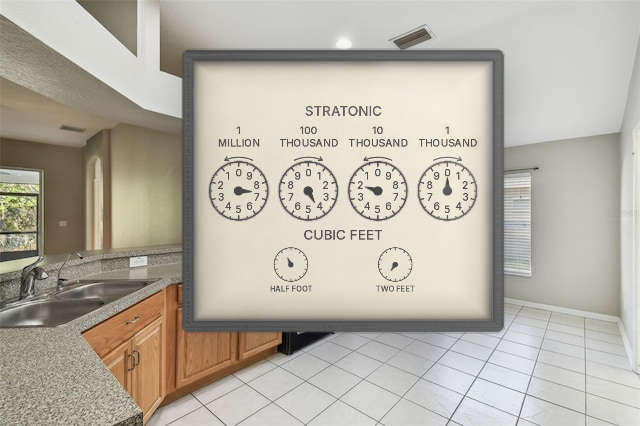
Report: 742000; ft³
